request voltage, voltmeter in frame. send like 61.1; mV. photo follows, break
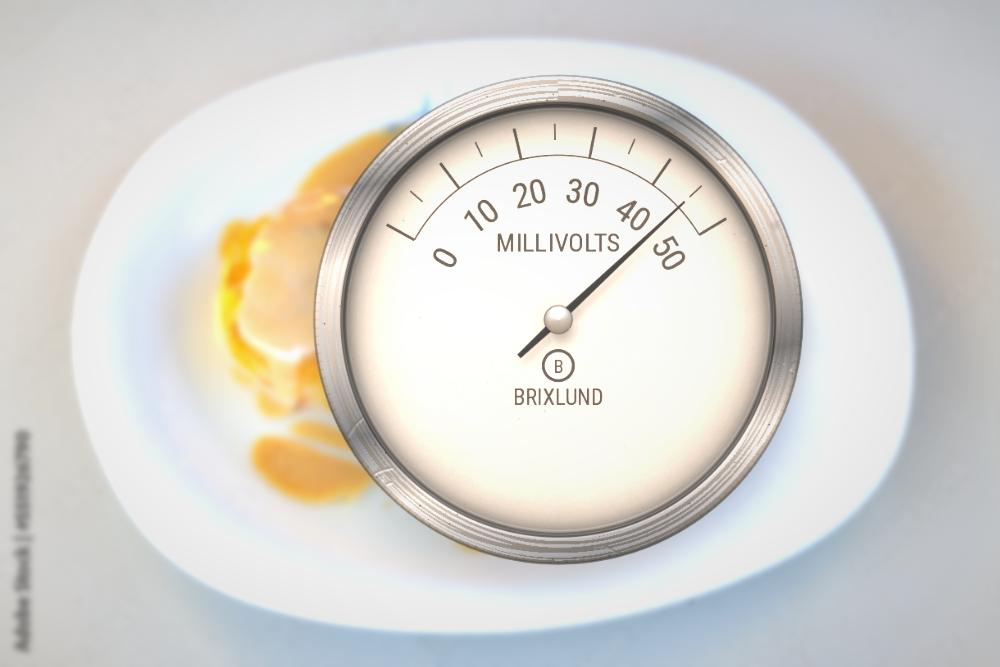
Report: 45; mV
